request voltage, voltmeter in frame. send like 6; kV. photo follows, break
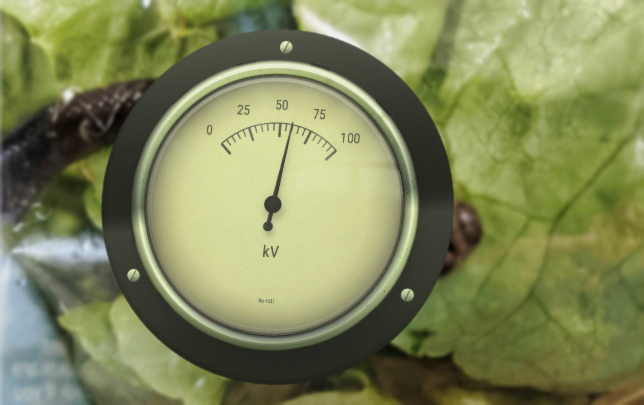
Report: 60; kV
